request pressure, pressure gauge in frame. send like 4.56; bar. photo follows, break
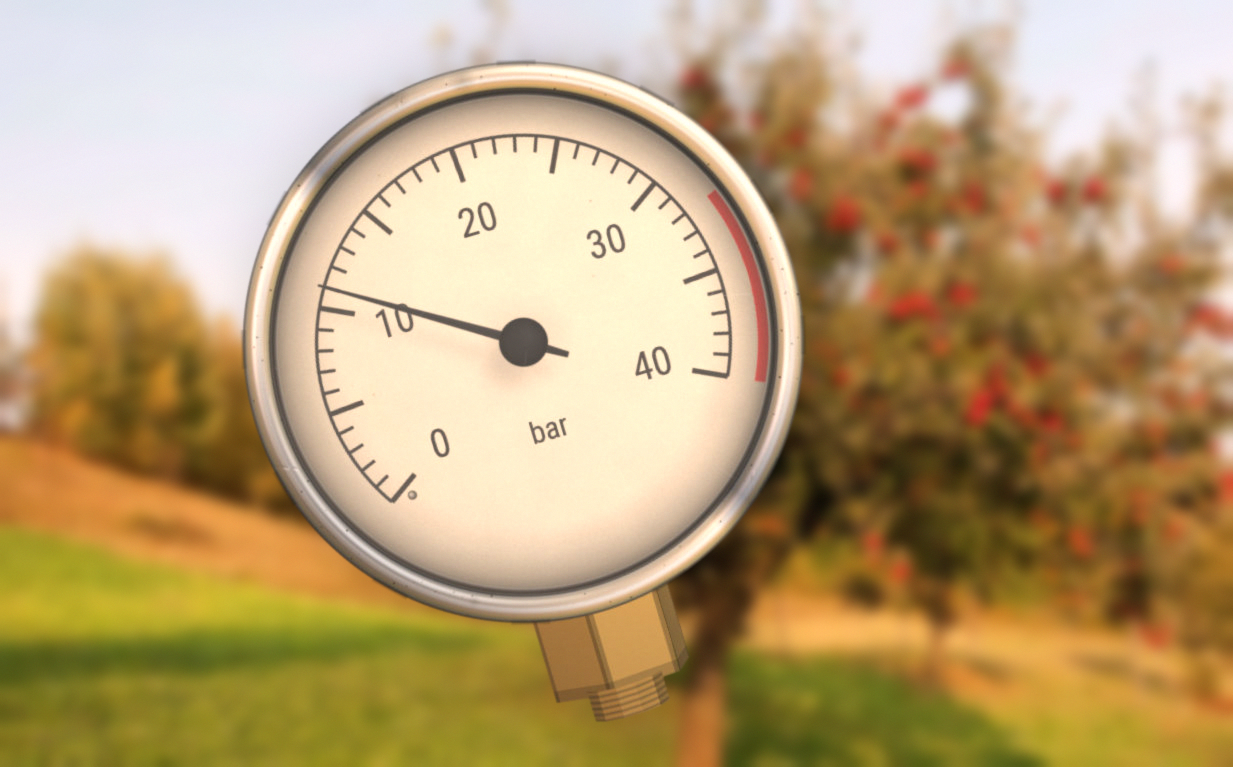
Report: 11; bar
